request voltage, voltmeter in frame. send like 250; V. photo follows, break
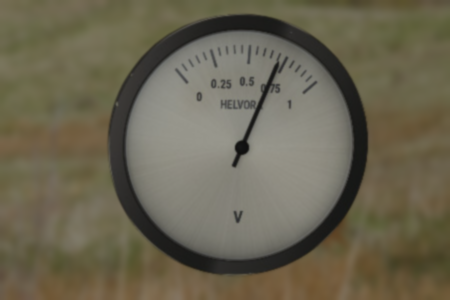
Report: 0.7; V
